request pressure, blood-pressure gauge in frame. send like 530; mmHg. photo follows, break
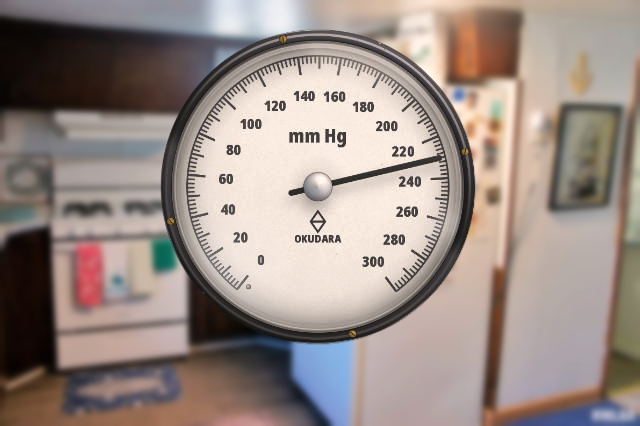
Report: 230; mmHg
